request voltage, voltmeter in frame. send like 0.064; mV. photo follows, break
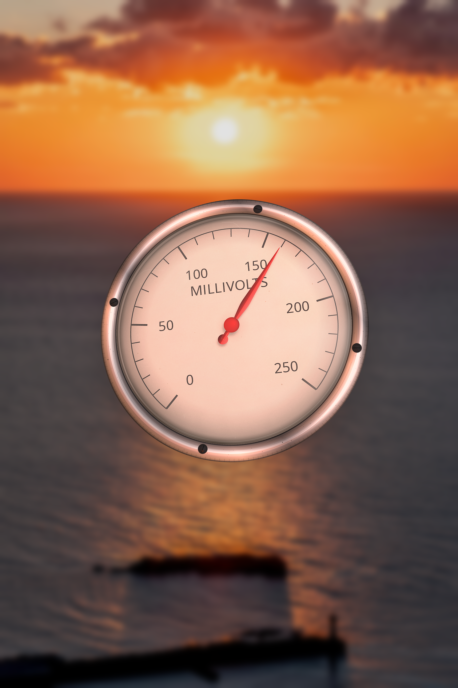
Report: 160; mV
